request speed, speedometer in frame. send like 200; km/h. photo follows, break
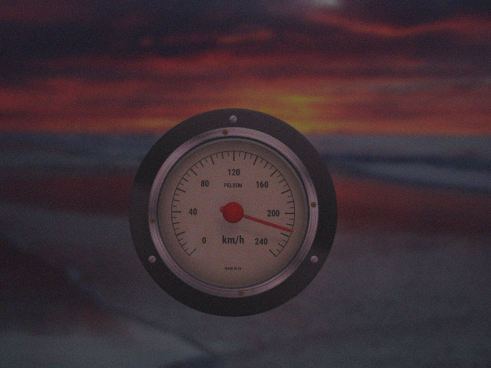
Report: 215; km/h
